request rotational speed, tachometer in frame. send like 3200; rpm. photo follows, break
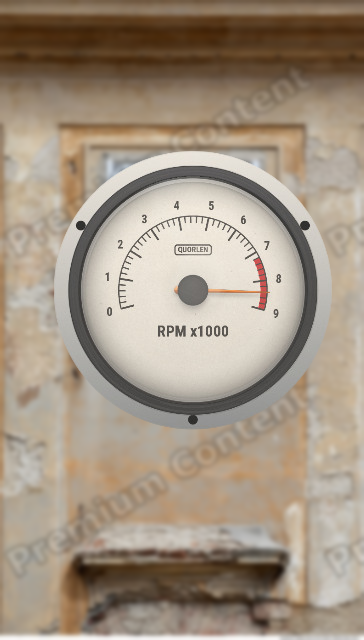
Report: 8400; rpm
